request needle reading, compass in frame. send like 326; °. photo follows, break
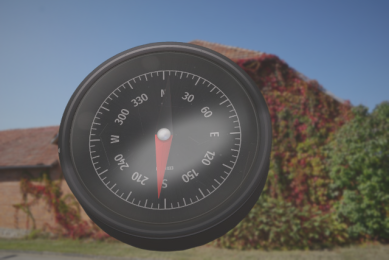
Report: 185; °
